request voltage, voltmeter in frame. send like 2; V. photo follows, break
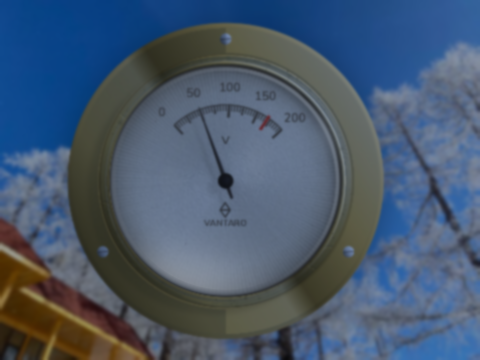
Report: 50; V
